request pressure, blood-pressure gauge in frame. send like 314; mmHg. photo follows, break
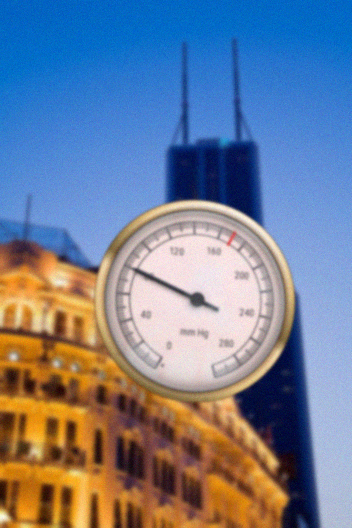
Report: 80; mmHg
